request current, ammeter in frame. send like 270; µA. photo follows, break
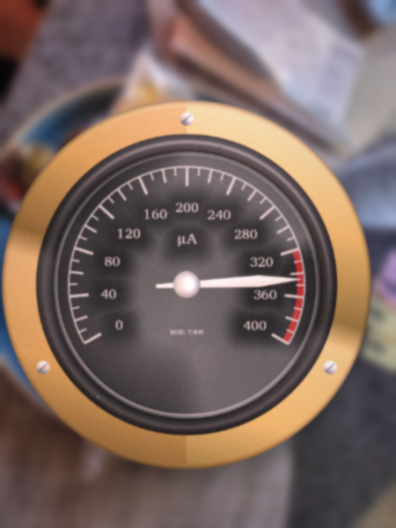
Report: 345; µA
